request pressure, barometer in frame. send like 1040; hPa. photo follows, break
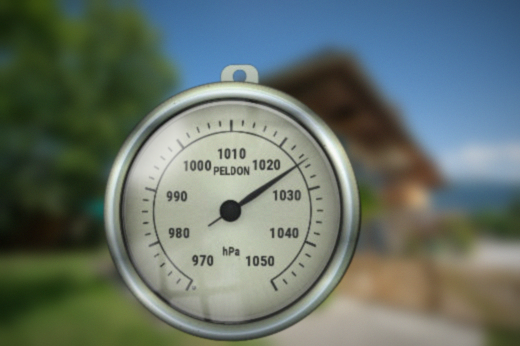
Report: 1025; hPa
